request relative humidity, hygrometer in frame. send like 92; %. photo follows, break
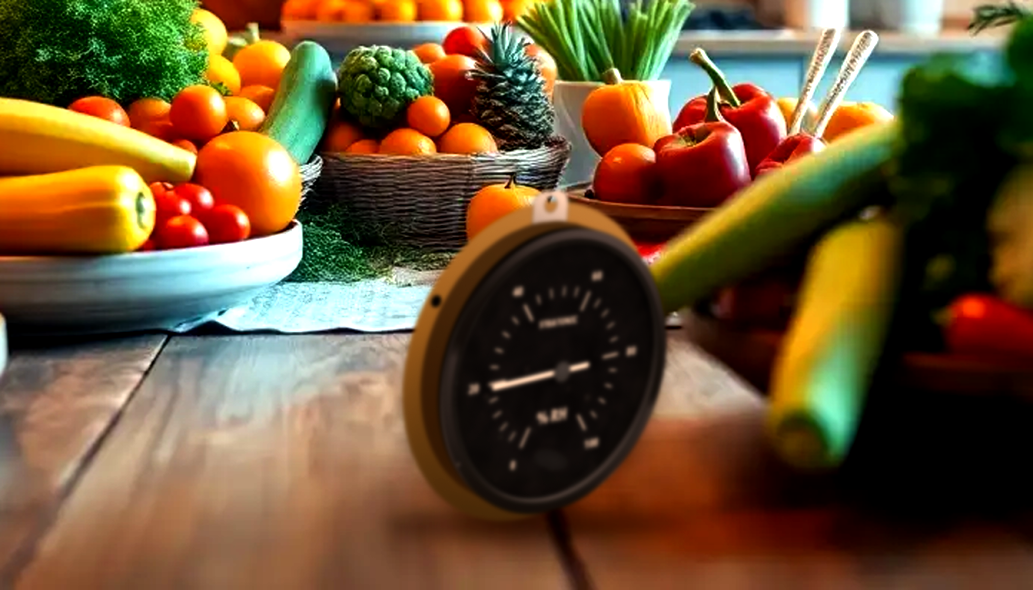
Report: 20; %
